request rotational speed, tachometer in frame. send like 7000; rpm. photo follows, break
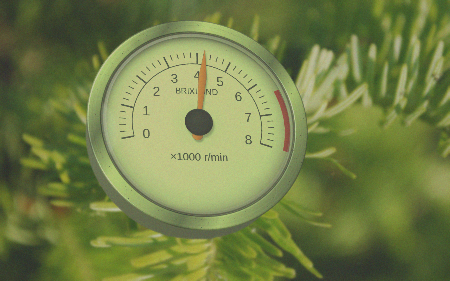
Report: 4200; rpm
